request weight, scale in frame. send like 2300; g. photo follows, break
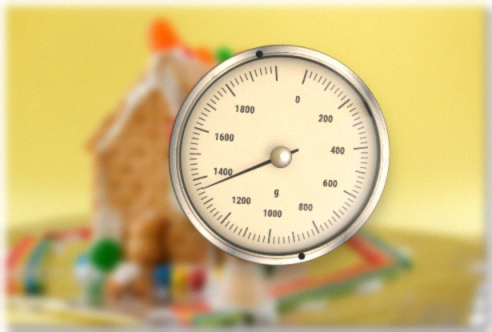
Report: 1360; g
